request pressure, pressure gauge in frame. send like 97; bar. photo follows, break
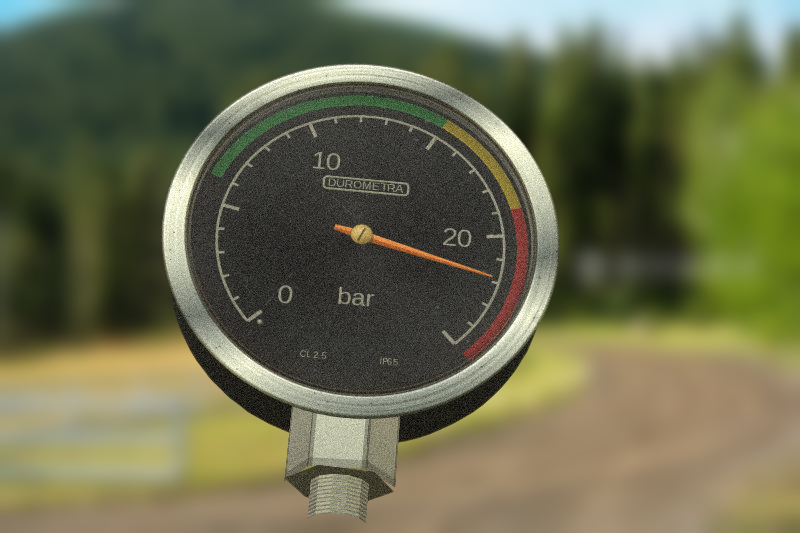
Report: 22; bar
